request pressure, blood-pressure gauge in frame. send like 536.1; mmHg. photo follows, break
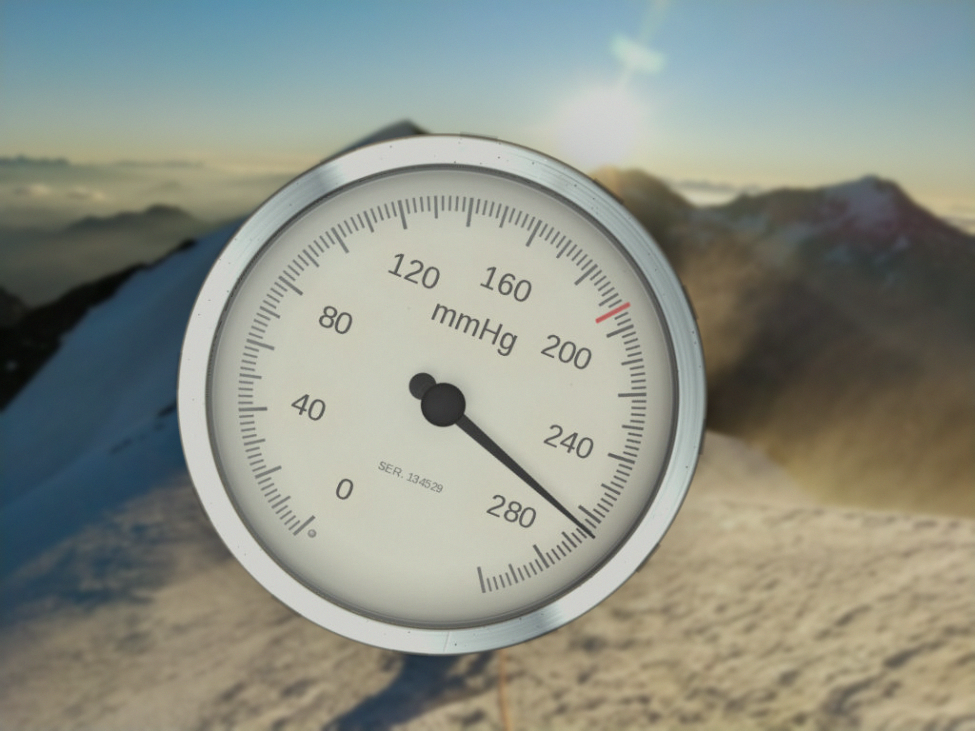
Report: 264; mmHg
